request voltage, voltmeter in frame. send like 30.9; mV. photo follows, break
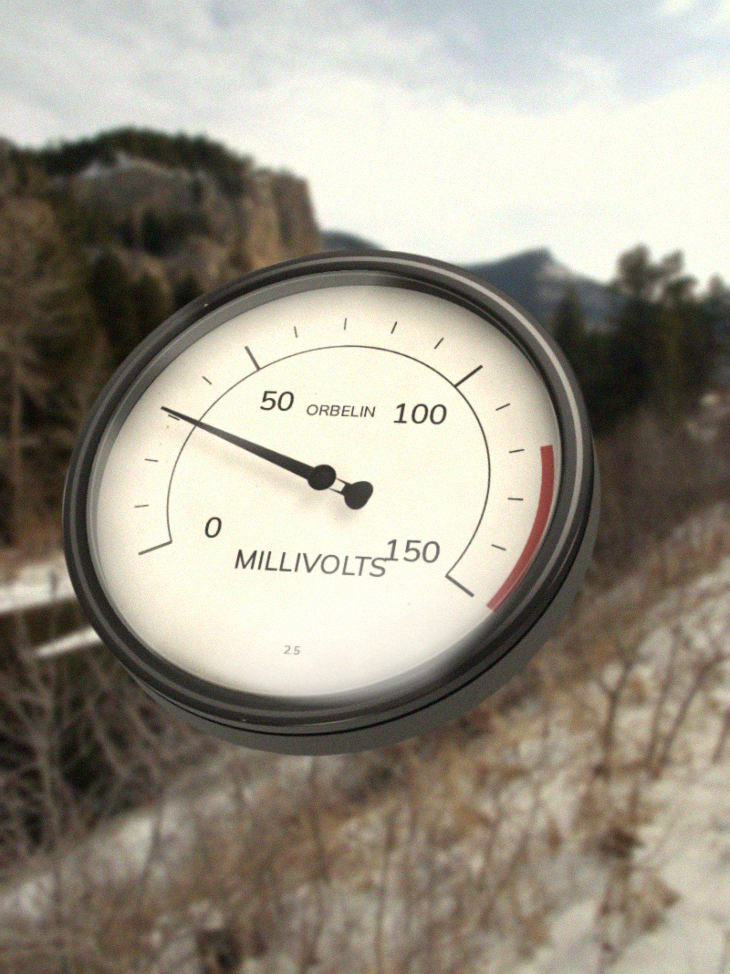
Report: 30; mV
